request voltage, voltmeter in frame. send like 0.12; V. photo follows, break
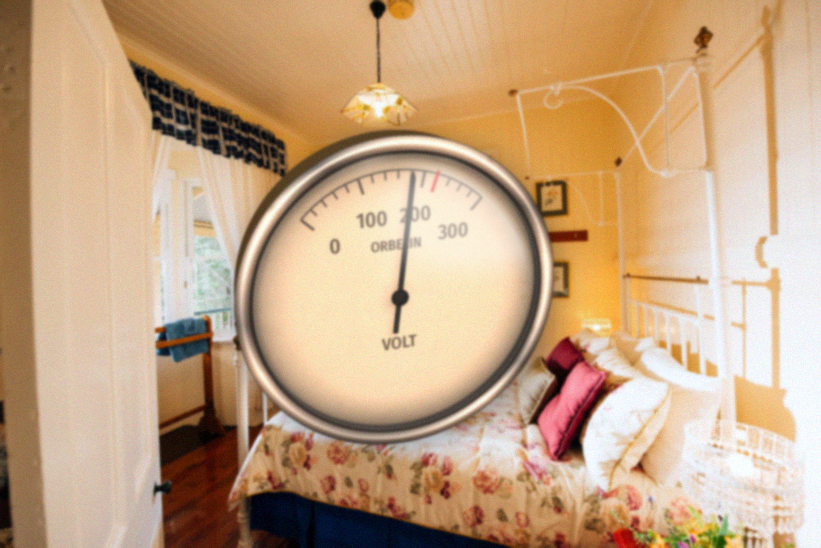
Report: 180; V
